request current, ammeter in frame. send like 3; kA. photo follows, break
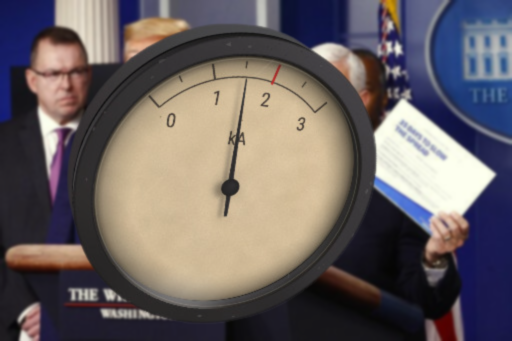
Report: 1.5; kA
